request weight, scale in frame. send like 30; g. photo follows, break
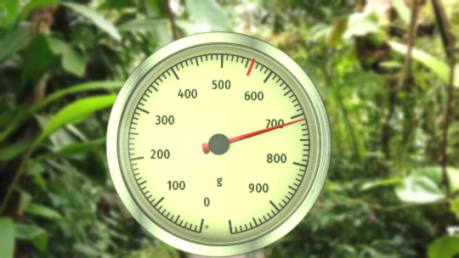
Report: 710; g
